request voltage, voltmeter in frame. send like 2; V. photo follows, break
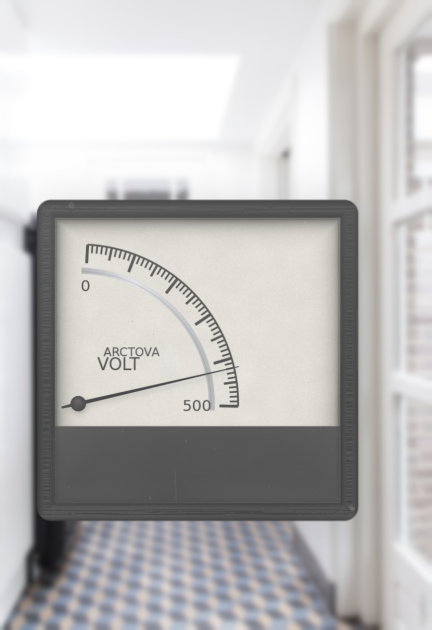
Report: 420; V
